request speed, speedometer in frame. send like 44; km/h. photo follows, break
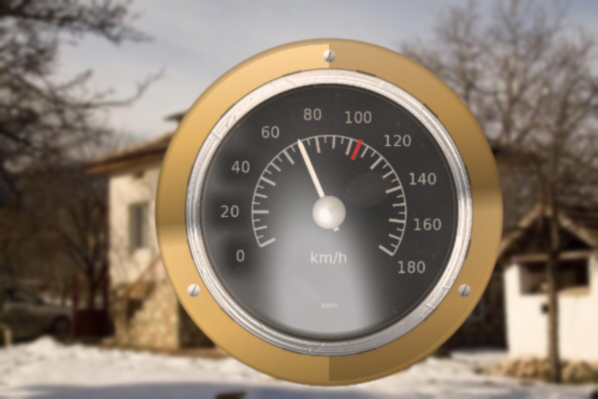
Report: 70; km/h
